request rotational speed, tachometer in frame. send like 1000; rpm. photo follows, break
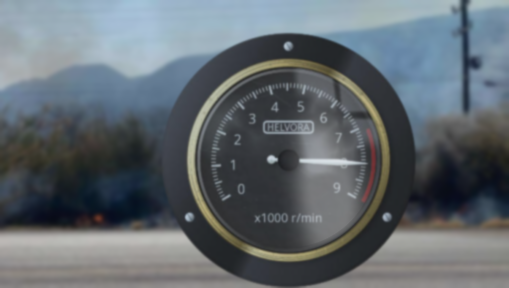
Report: 8000; rpm
